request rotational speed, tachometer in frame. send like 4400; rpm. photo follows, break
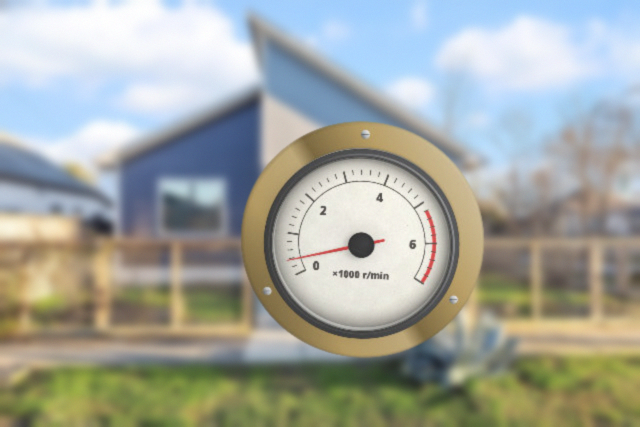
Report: 400; rpm
